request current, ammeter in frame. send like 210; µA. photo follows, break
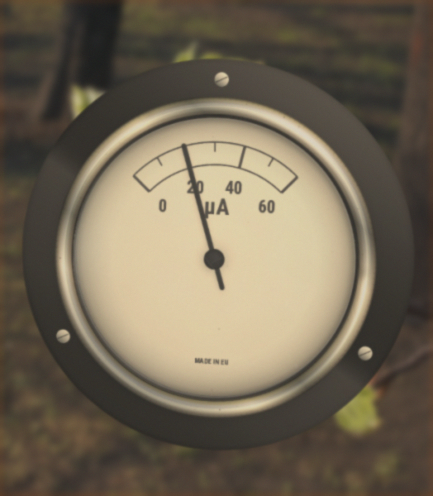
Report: 20; µA
